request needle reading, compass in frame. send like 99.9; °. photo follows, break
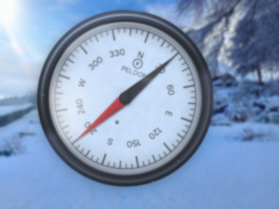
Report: 210; °
